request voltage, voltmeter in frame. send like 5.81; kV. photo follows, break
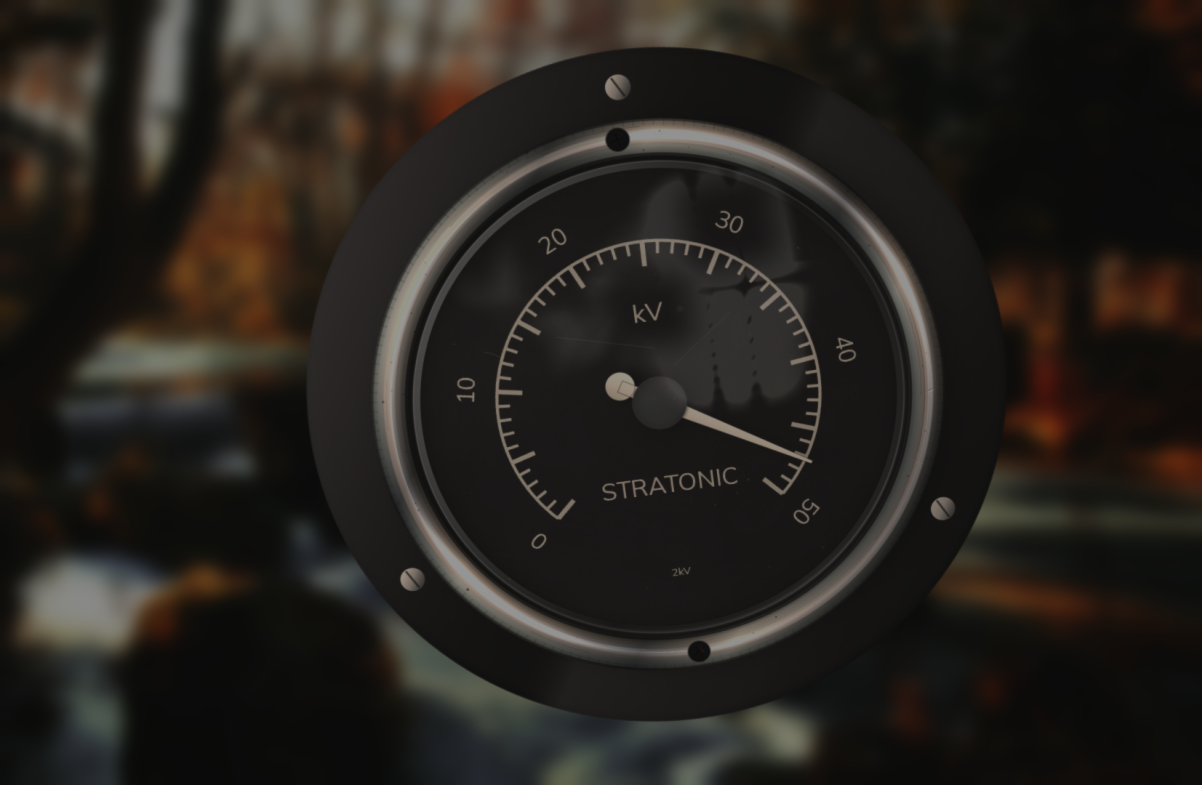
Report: 47; kV
